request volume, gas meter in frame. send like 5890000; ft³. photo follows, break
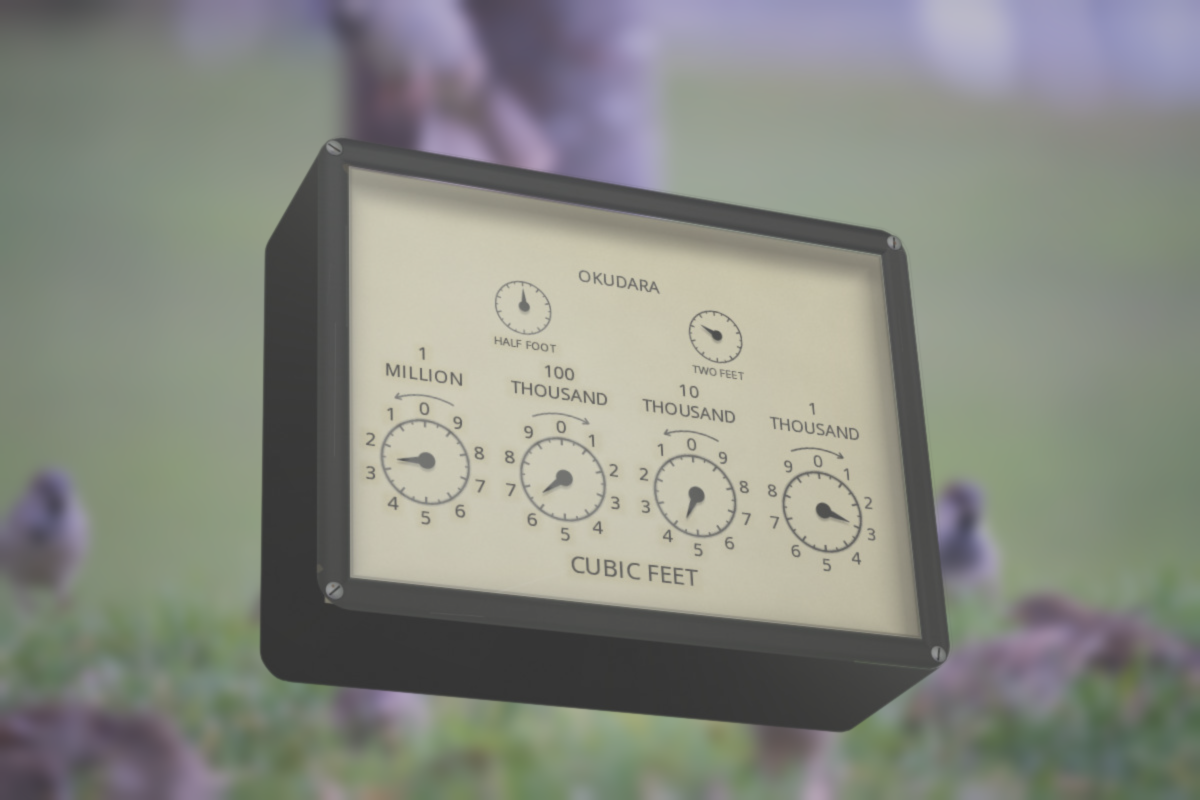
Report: 264300; ft³
